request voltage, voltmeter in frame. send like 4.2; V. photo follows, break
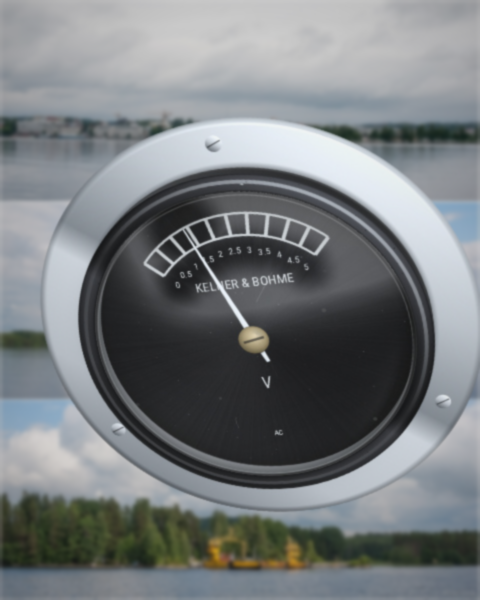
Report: 1.5; V
